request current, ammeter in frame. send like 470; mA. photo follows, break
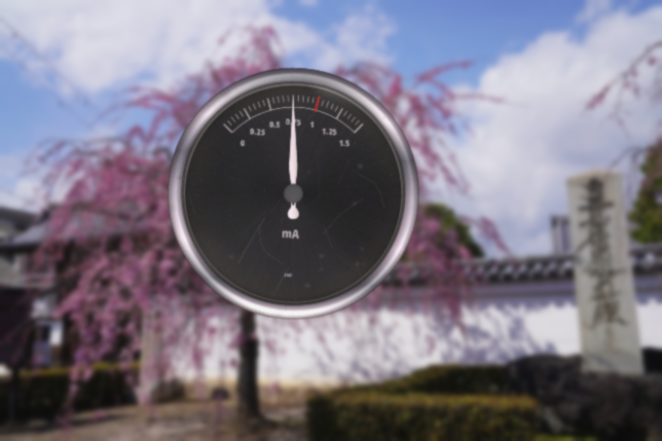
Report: 0.75; mA
